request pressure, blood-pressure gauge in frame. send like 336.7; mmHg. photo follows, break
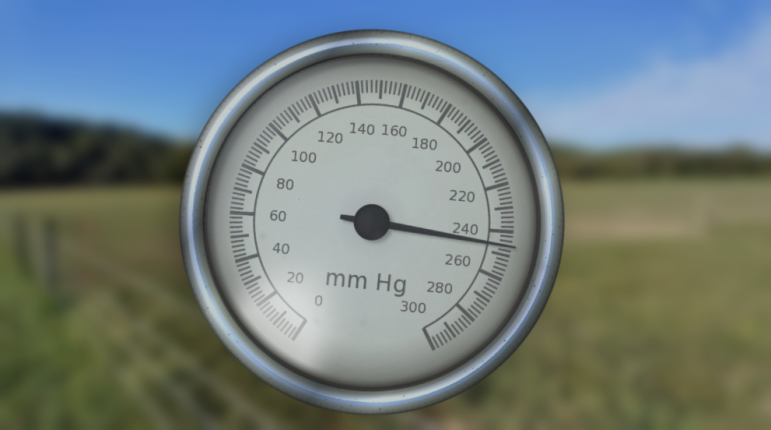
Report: 246; mmHg
